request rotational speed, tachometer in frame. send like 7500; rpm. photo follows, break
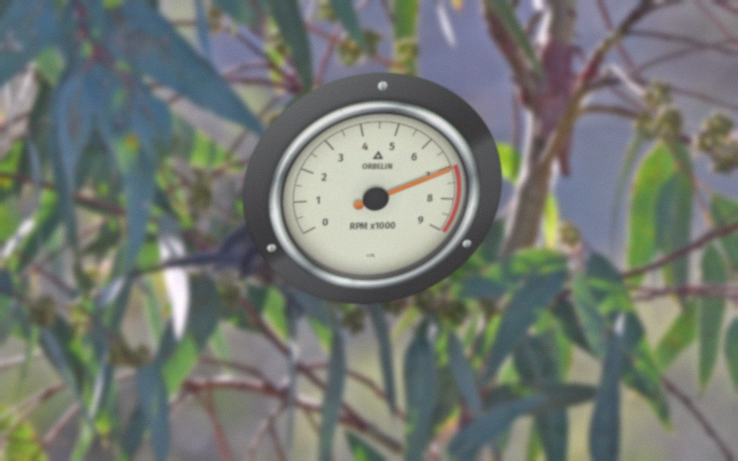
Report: 7000; rpm
